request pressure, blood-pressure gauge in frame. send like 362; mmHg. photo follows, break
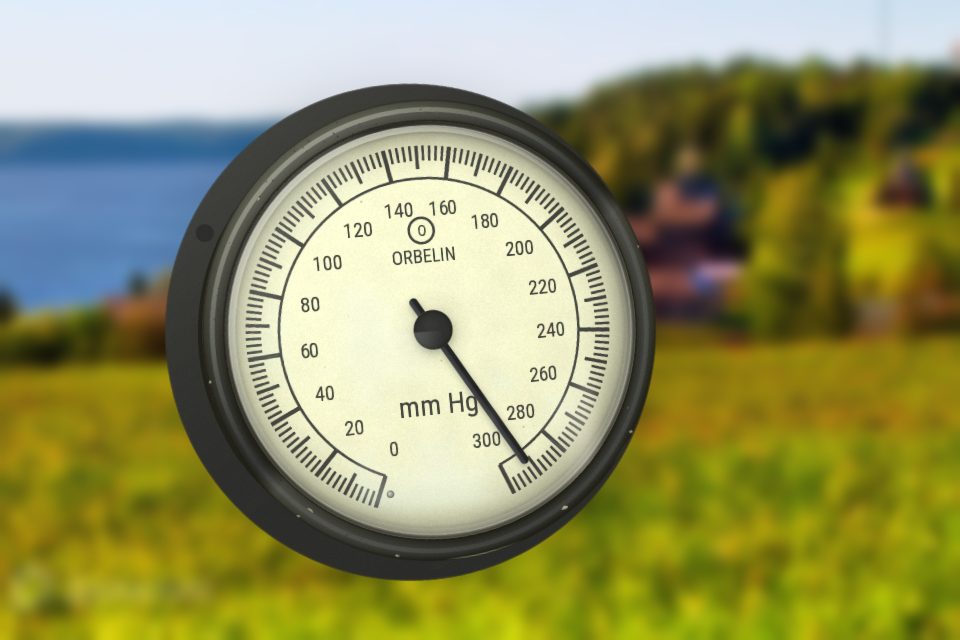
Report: 292; mmHg
